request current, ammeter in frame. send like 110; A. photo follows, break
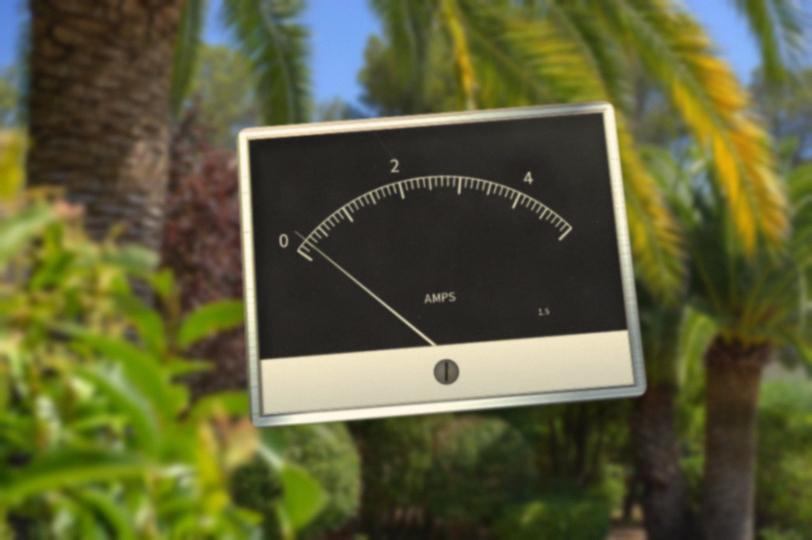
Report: 0.2; A
